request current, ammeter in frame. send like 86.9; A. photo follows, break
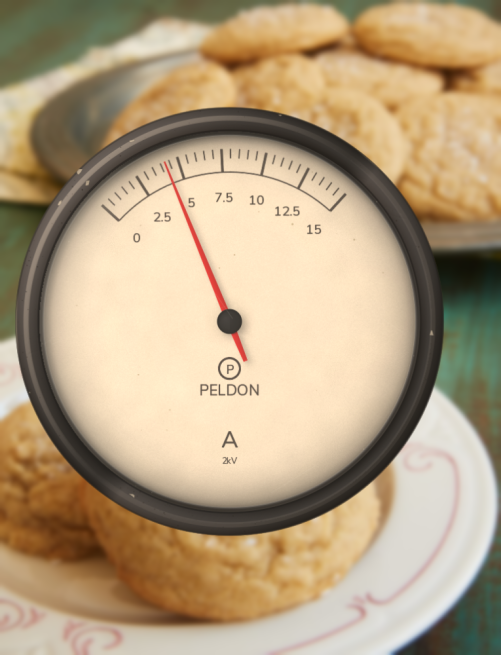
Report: 4.25; A
